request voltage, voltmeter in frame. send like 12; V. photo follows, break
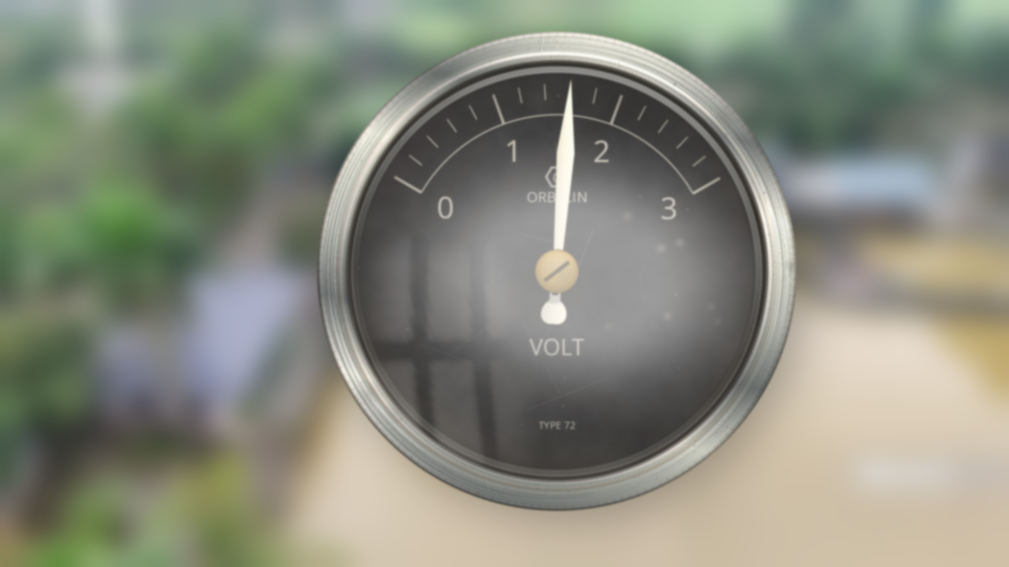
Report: 1.6; V
